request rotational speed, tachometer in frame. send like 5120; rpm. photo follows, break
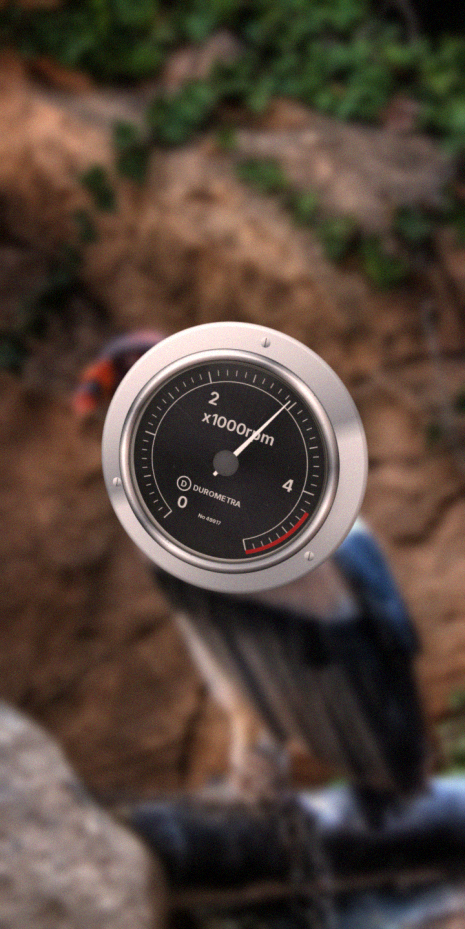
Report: 2950; rpm
